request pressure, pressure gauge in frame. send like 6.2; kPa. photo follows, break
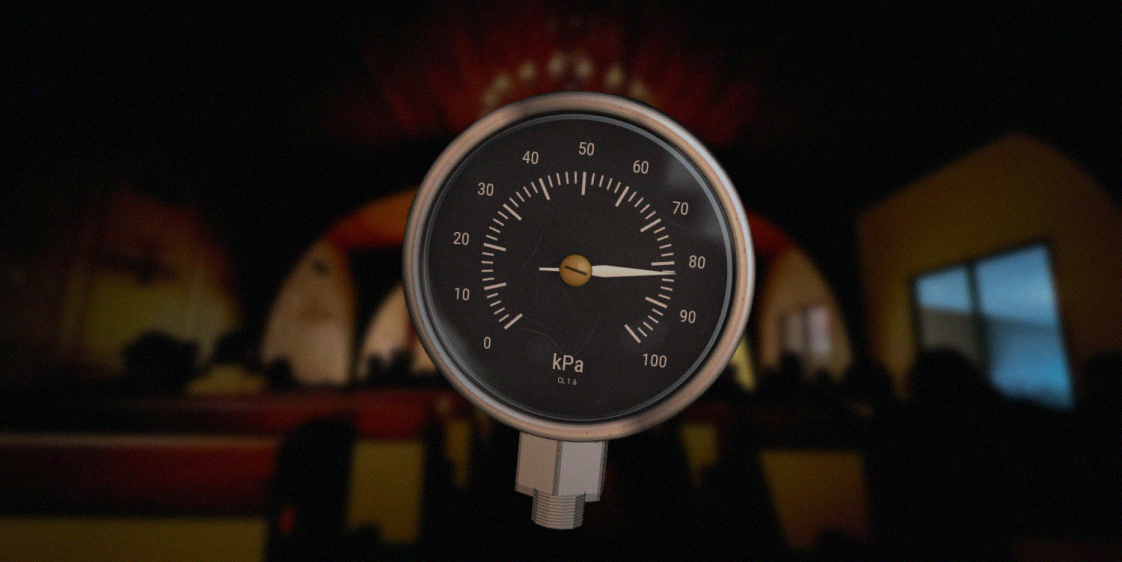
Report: 82; kPa
